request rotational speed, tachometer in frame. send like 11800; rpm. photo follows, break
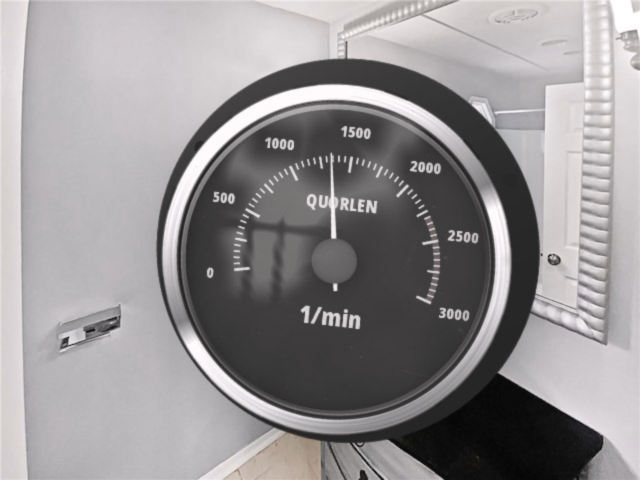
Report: 1350; rpm
